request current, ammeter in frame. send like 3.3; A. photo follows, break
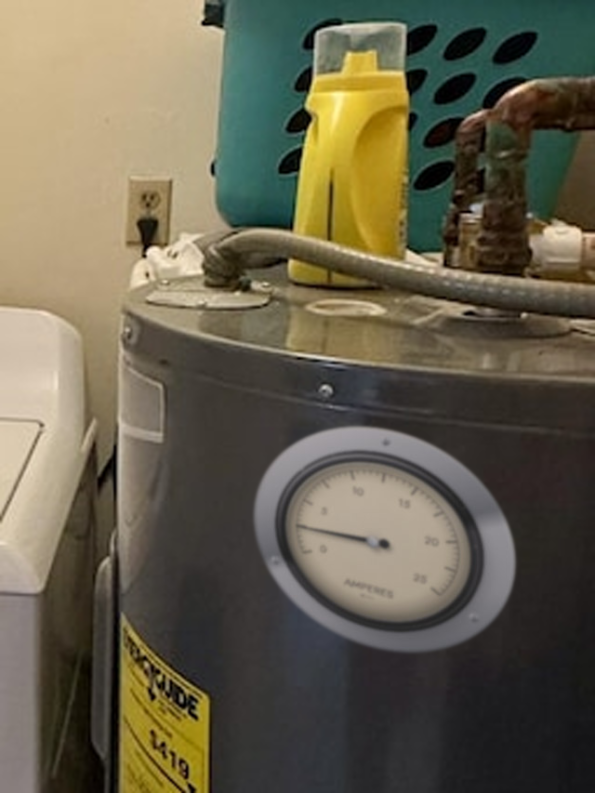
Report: 2.5; A
